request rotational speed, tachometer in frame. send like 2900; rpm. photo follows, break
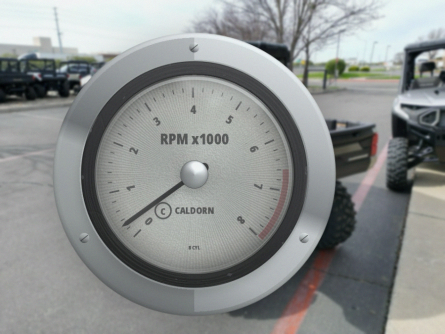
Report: 300; rpm
